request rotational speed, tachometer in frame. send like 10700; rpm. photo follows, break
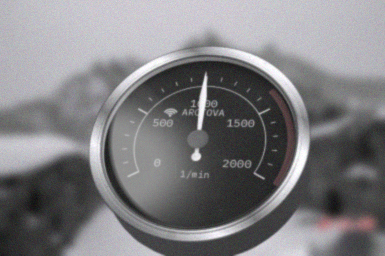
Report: 1000; rpm
